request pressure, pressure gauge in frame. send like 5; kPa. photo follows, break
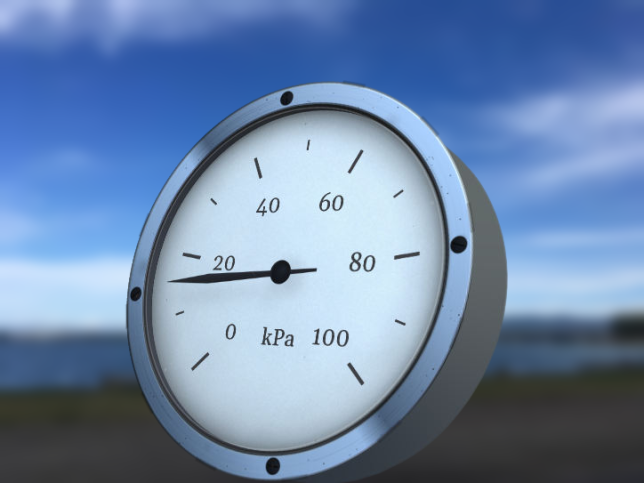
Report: 15; kPa
